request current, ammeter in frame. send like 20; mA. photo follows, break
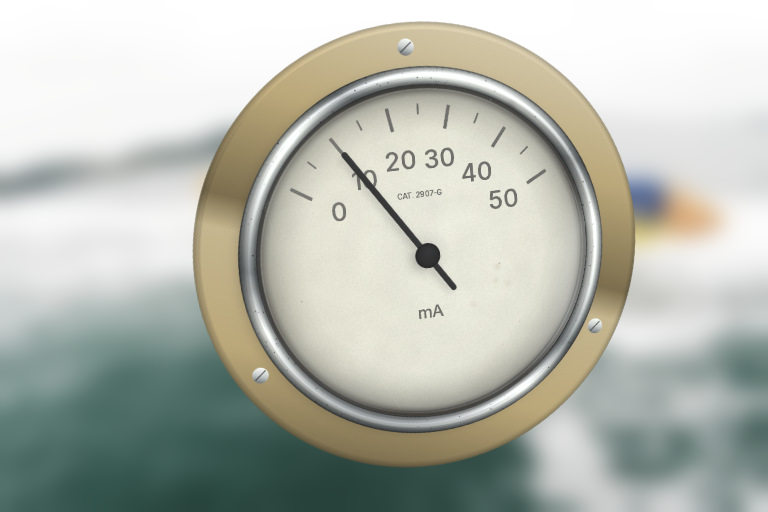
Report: 10; mA
